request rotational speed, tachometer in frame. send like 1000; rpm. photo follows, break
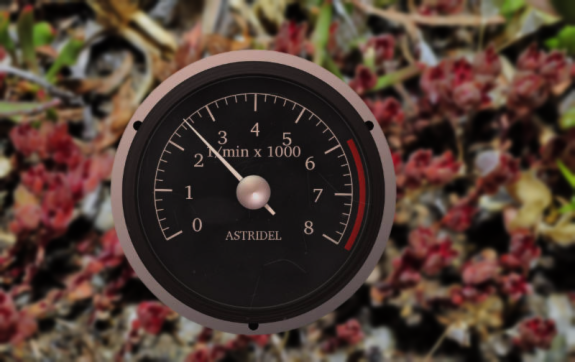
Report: 2500; rpm
